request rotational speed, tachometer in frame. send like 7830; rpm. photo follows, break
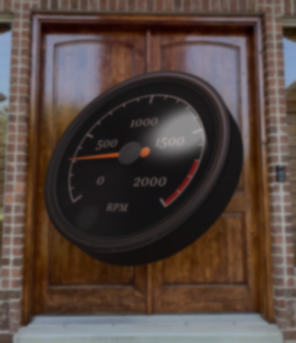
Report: 300; rpm
